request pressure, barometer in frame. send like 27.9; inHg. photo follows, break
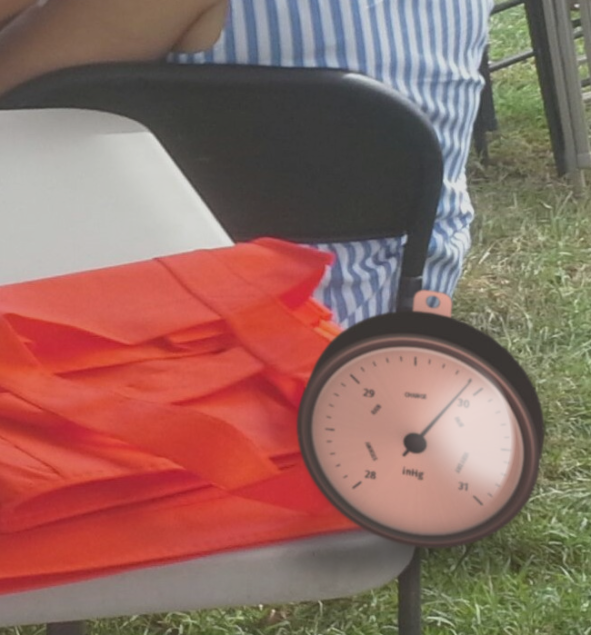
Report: 29.9; inHg
